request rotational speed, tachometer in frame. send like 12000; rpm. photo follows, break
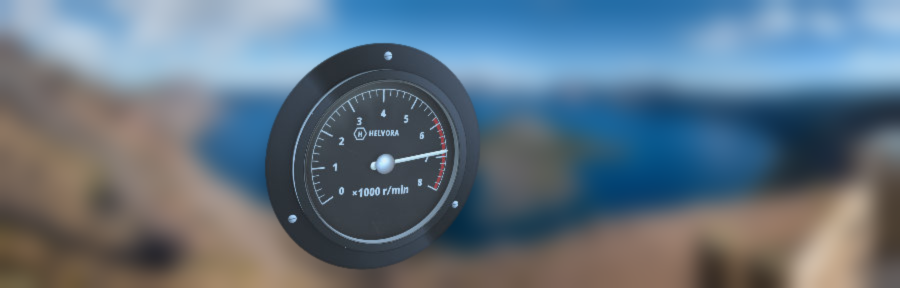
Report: 6800; rpm
